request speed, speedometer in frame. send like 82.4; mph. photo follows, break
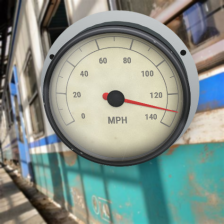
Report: 130; mph
